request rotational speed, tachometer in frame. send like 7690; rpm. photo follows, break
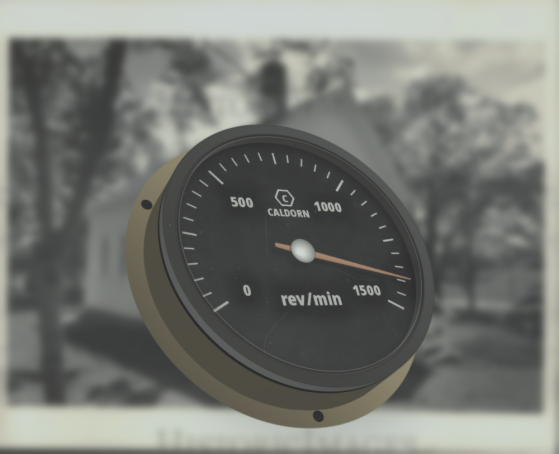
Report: 1400; rpm
